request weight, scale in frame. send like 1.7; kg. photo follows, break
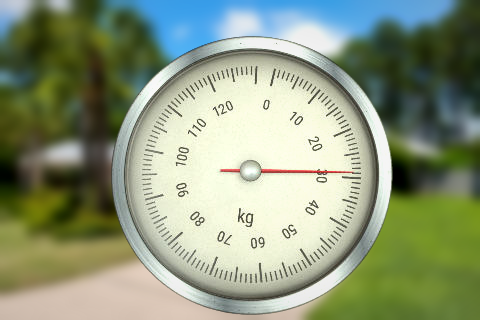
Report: 29; kg
